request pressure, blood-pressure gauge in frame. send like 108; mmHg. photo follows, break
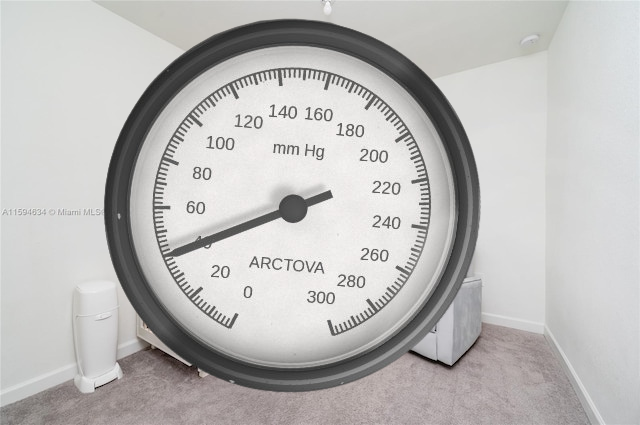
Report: 40; mmHg
